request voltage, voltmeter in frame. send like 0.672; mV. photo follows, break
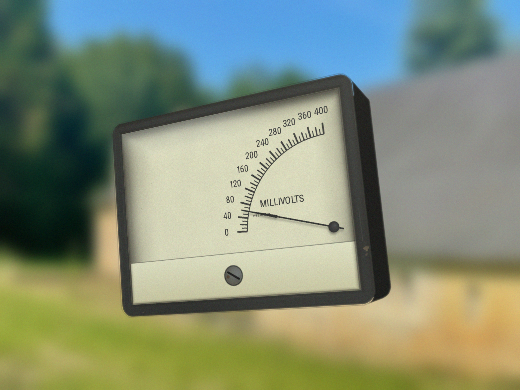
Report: 60; mV
